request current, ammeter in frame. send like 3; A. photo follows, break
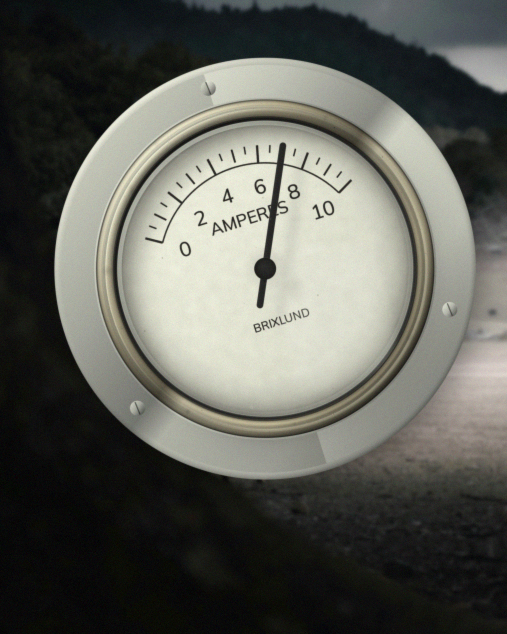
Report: 7; A
